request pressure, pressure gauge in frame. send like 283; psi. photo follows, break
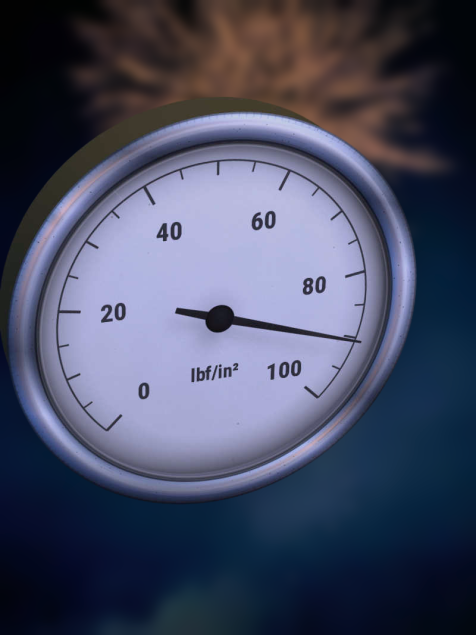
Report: 90; psi
